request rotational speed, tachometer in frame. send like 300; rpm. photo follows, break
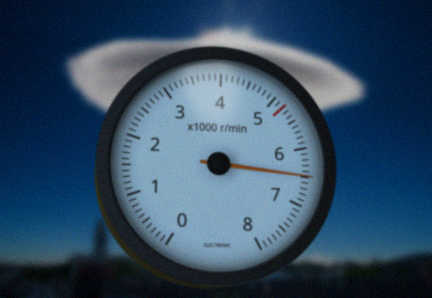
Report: 6500; rpm
